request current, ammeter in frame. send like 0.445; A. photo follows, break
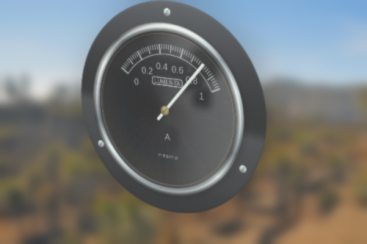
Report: 0.8; A
